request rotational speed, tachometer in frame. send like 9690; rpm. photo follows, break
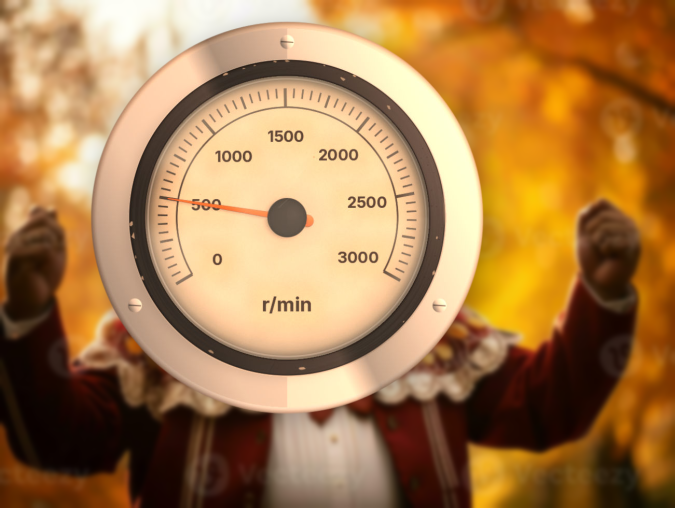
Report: 500; rpm
